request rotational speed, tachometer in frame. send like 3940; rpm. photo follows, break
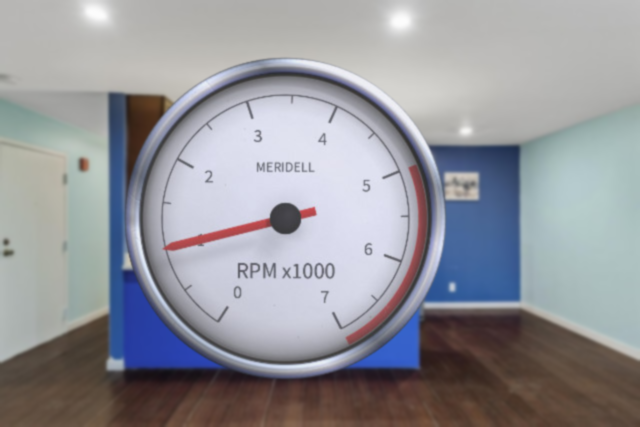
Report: 1000; rpm
